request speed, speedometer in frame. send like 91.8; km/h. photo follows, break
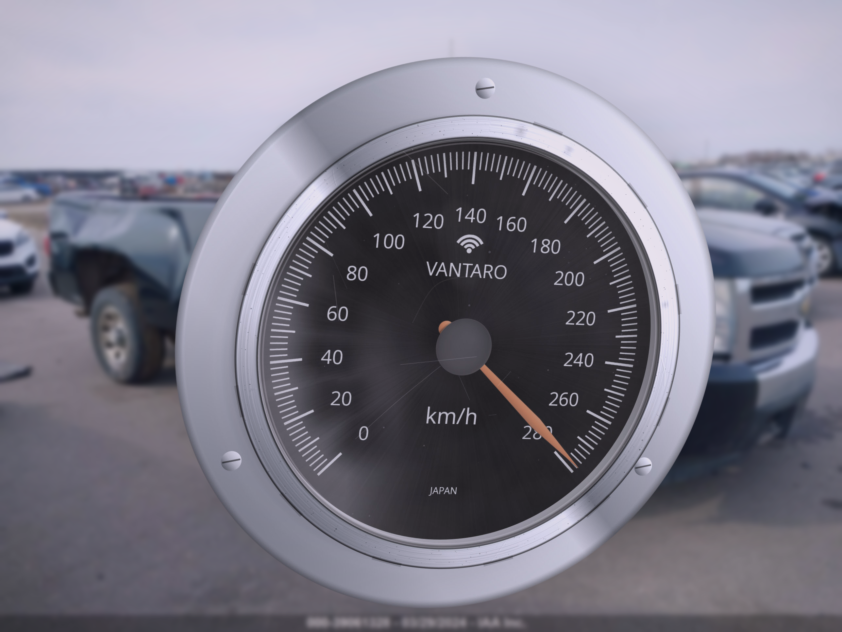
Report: 278; km/h
